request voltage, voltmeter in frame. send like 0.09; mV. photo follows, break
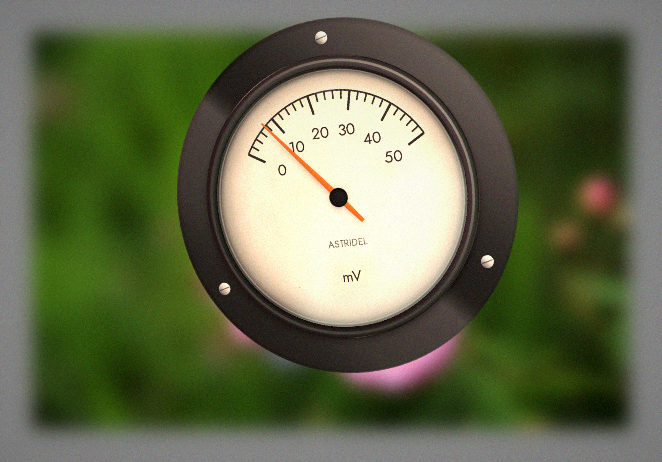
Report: 8; mV
